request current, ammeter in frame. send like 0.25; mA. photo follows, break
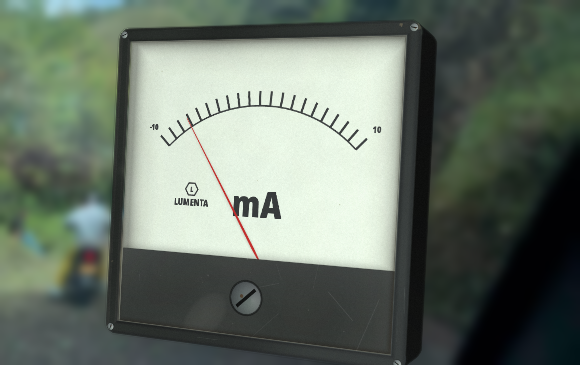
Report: -7; mA
